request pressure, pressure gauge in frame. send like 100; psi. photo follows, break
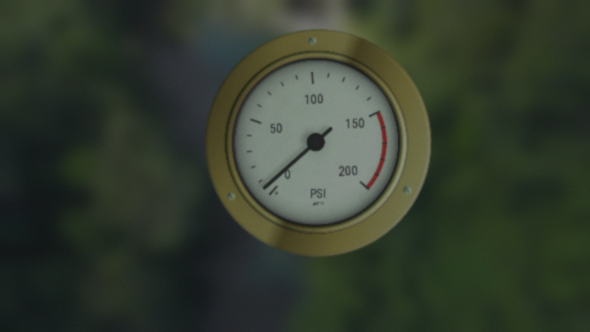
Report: 5; psi
